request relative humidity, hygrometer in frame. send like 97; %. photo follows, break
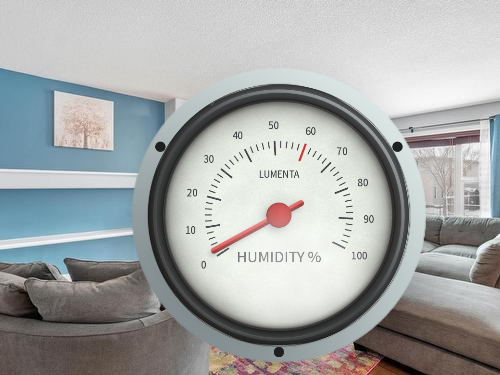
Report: 2; %
